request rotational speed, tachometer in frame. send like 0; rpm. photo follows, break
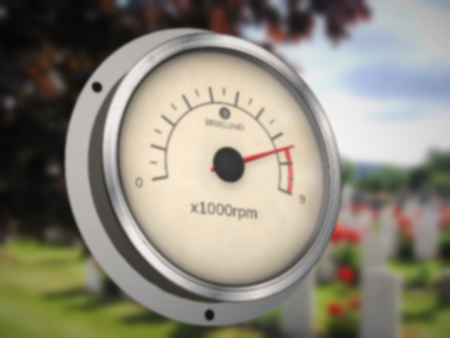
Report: 7500; rpm
